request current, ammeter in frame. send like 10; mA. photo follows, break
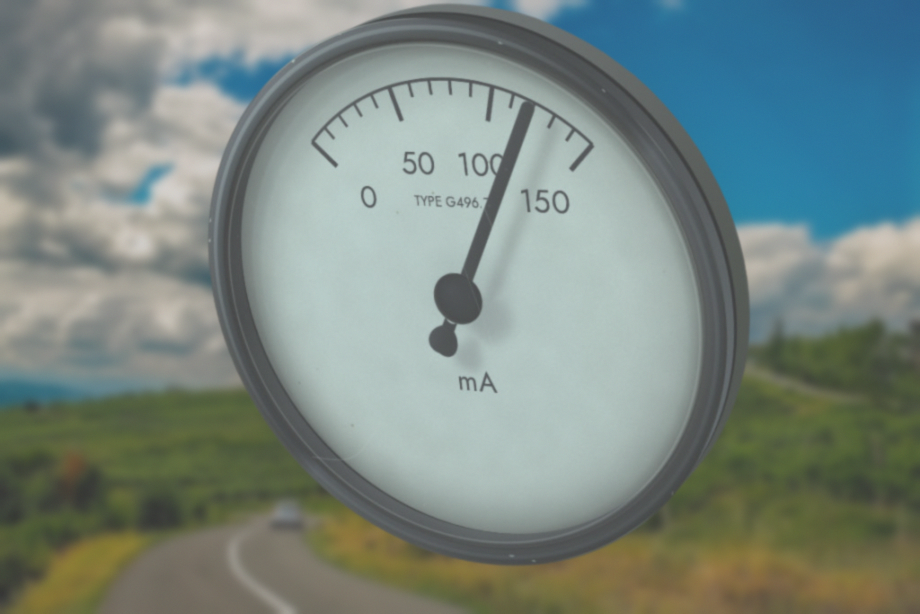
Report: 120; mA
